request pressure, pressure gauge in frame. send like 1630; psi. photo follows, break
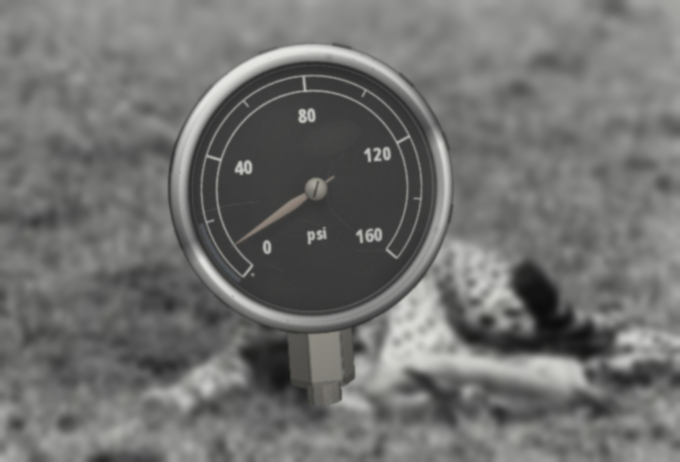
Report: 10; psi
